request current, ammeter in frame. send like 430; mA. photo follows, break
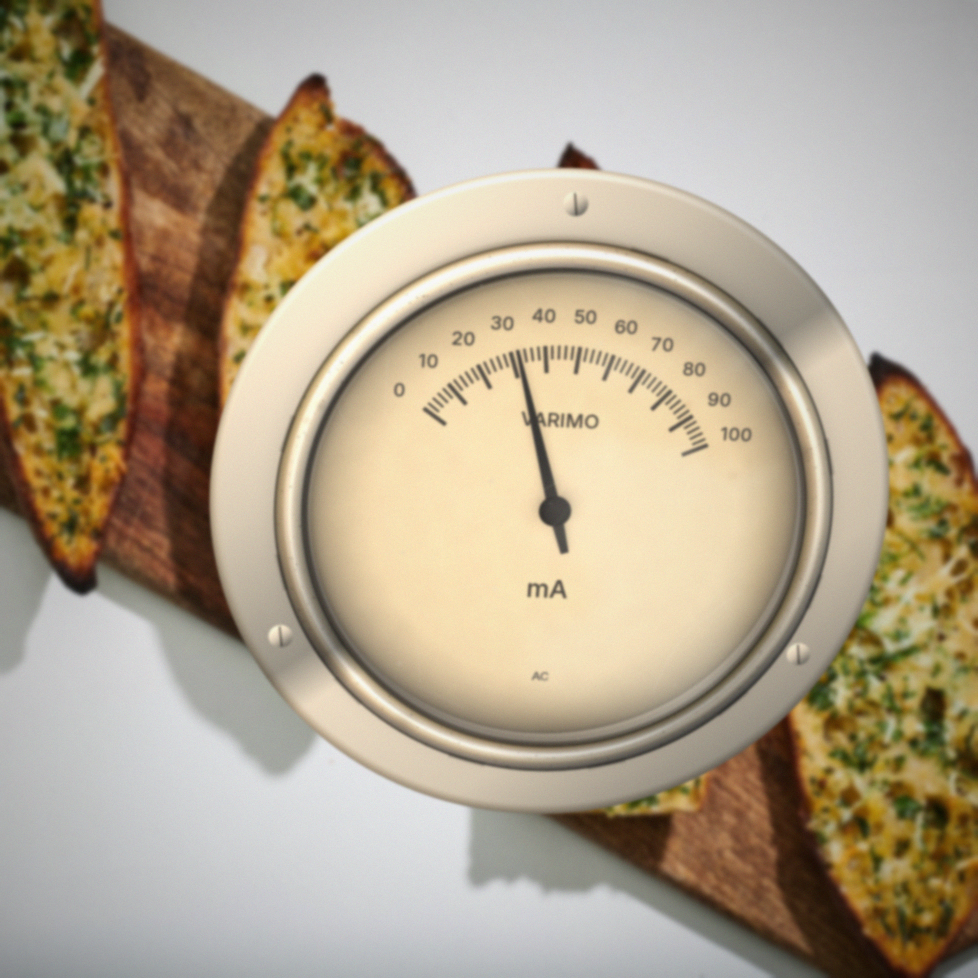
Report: 32; mA
